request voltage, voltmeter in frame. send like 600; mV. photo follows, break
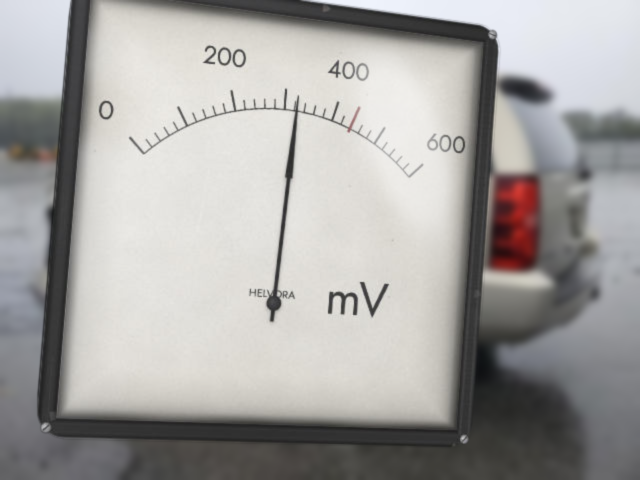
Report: 320; mV
